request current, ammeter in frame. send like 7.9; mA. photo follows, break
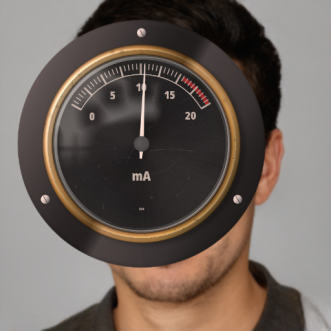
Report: 10.5; mA
